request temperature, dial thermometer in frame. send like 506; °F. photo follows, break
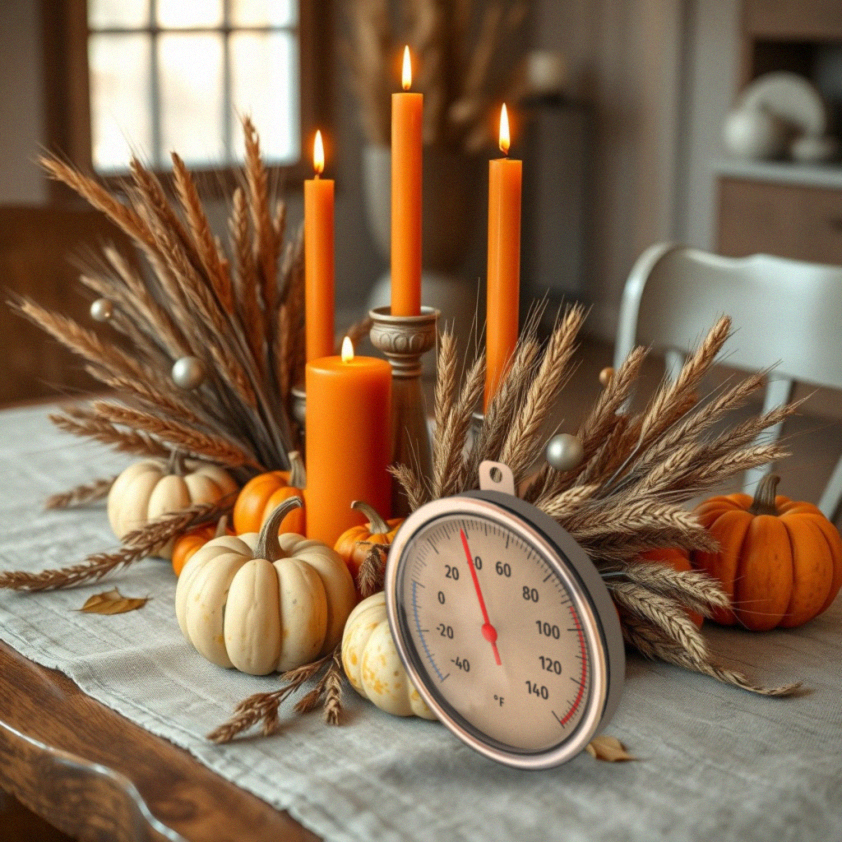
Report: 40; °F
